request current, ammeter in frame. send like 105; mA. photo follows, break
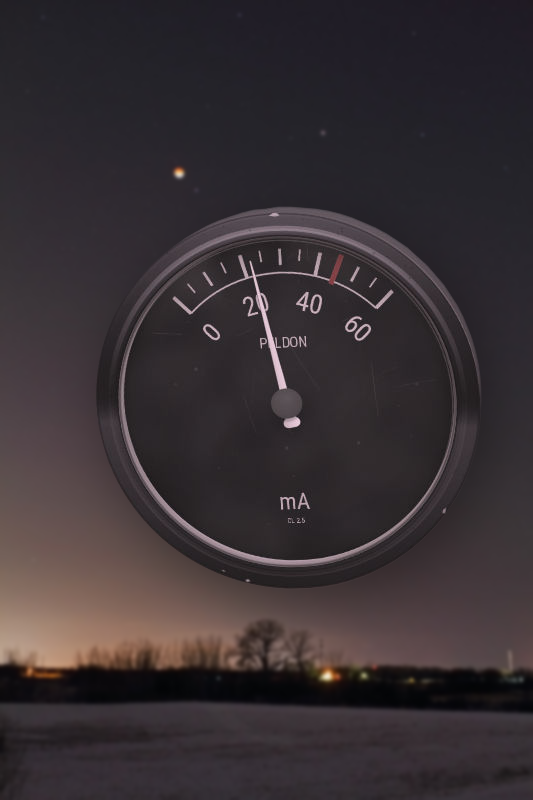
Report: 22.5; mA
